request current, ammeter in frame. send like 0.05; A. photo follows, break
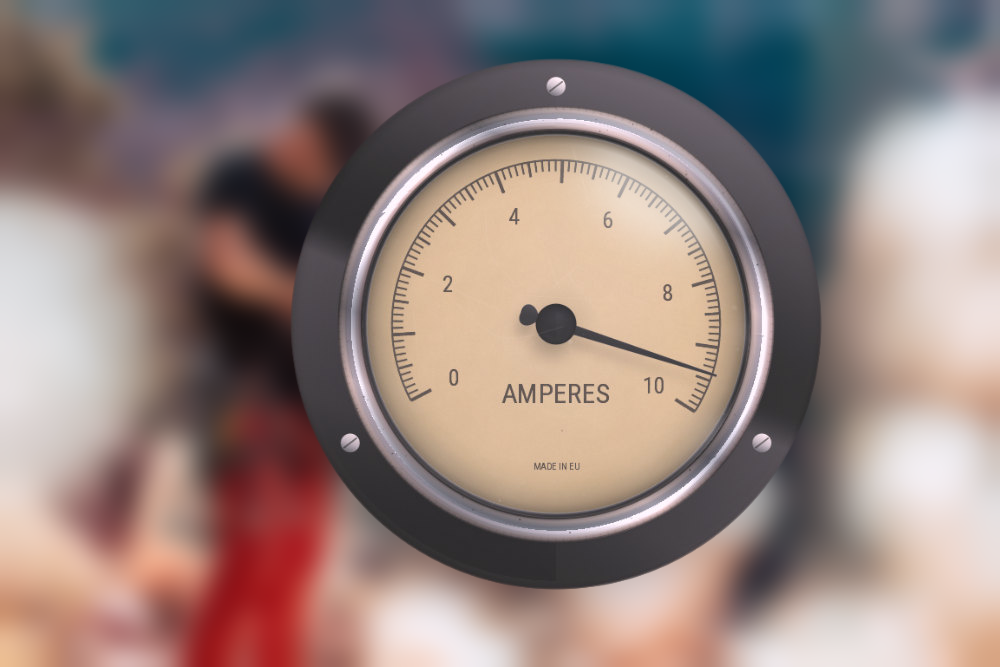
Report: 9.4; A
